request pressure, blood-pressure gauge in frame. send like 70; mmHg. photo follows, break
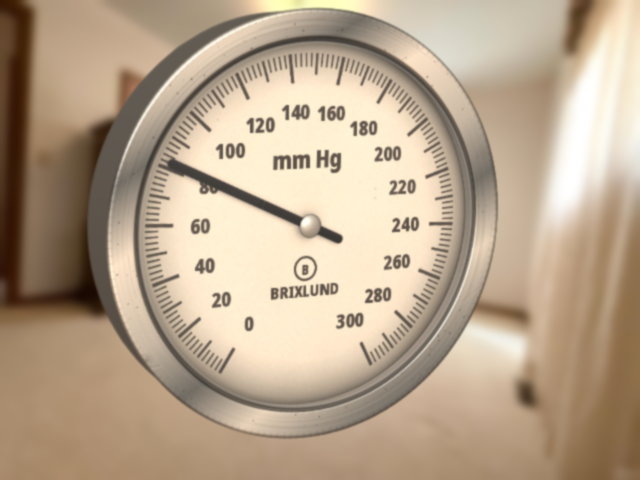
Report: 82; mmHg
